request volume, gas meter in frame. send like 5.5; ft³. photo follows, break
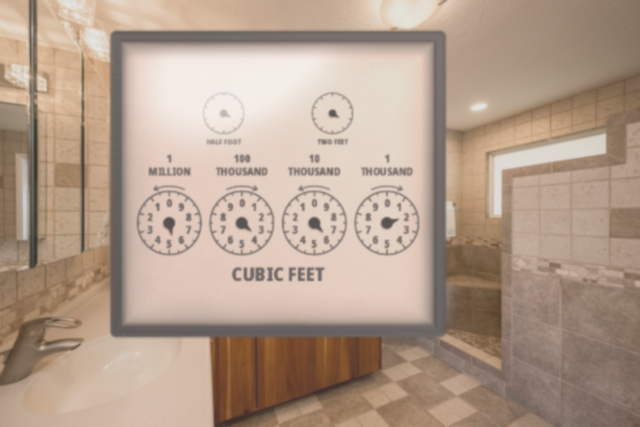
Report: 536200; ft³
